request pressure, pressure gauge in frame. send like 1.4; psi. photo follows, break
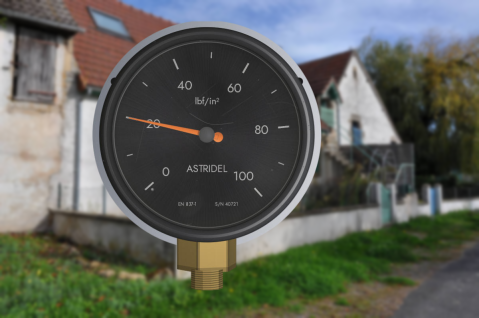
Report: 20; psi
